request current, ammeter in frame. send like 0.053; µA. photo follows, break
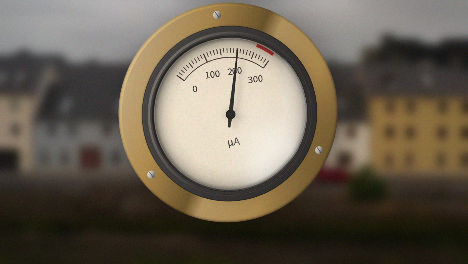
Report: 200; µA
